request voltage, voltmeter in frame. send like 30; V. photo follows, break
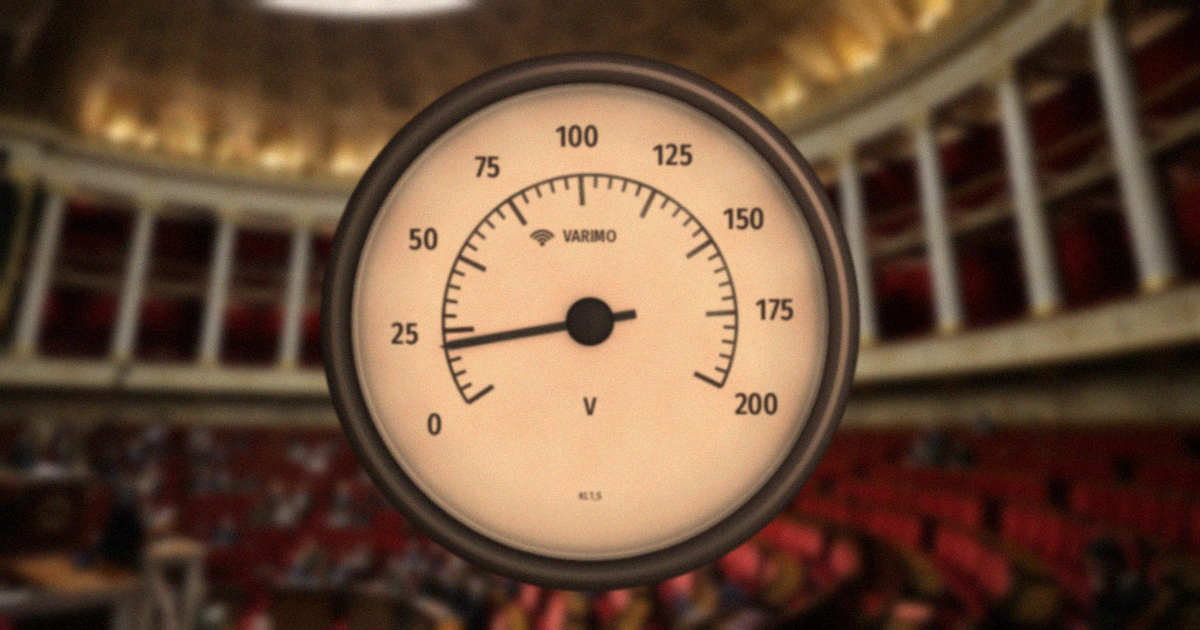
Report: 20; V
